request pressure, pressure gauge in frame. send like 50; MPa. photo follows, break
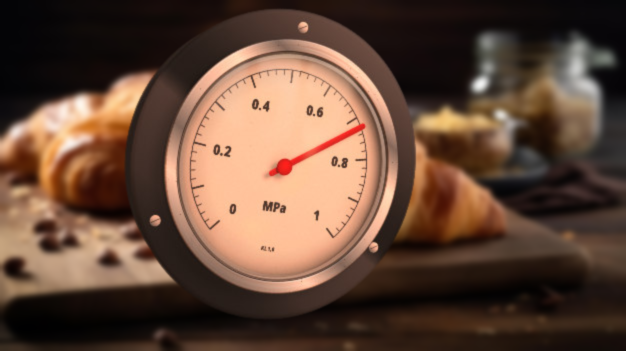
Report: 0.72; MPa
